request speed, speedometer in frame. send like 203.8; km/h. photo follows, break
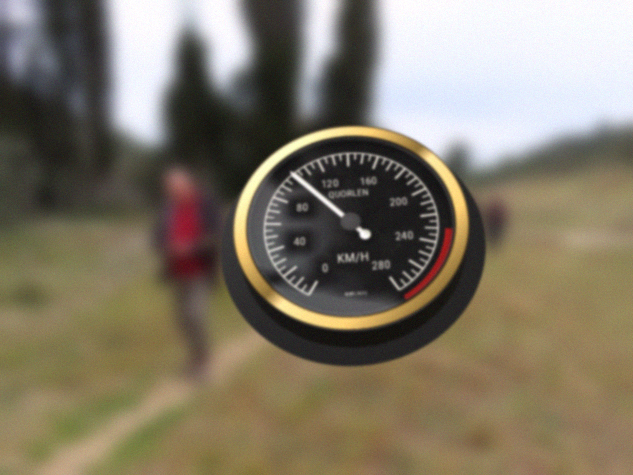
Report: 100; km/h
